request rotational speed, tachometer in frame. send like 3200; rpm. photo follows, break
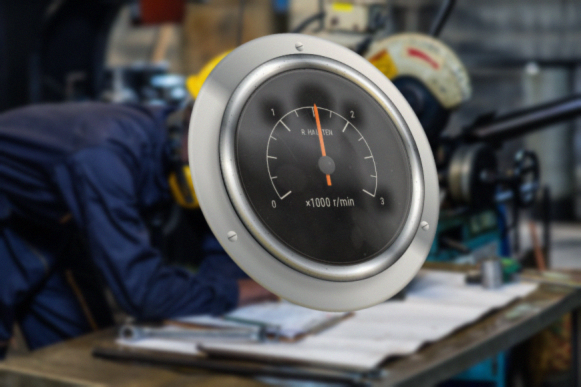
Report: 1500; rpm
